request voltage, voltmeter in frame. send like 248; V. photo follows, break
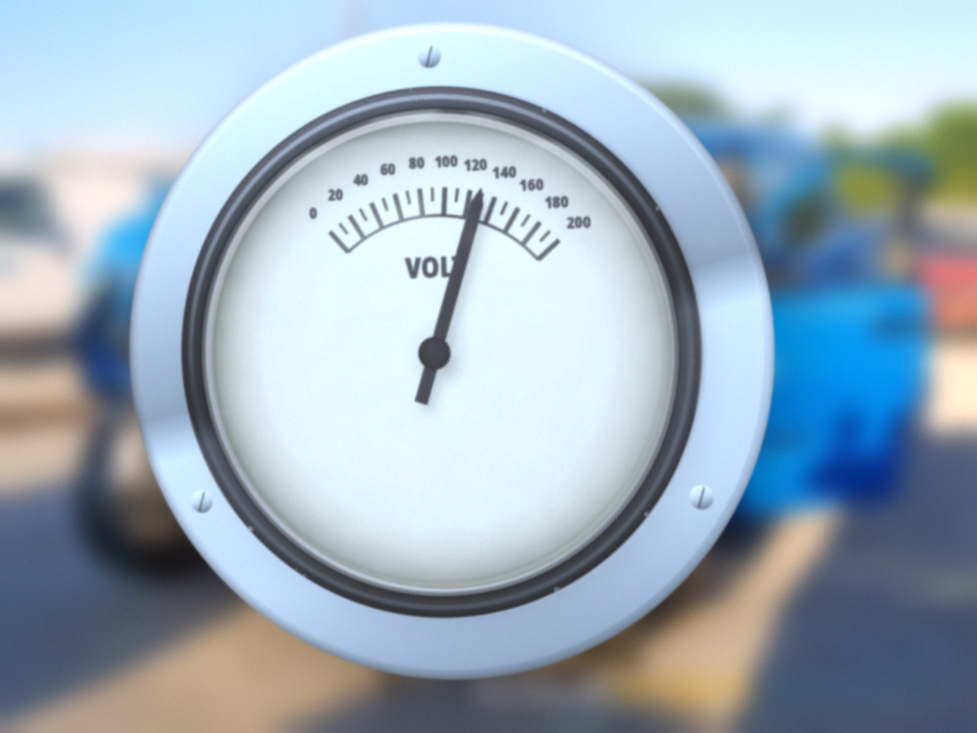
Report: 130; V
